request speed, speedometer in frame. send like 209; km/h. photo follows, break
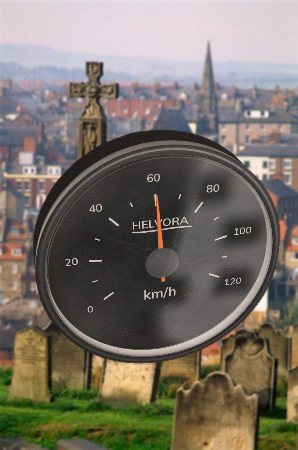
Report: 60; km/h
